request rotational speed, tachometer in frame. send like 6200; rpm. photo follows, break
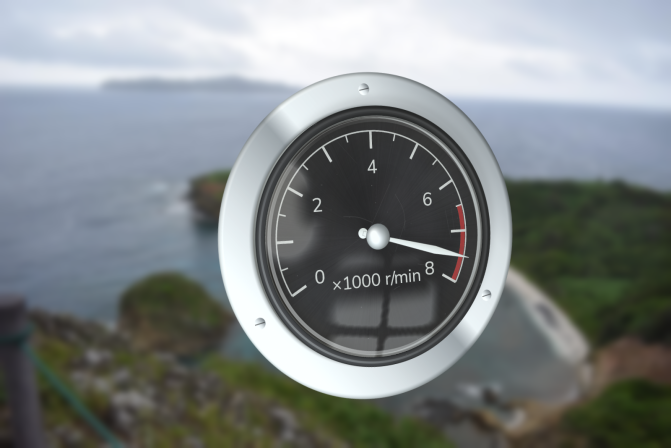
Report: 7500; rpm
